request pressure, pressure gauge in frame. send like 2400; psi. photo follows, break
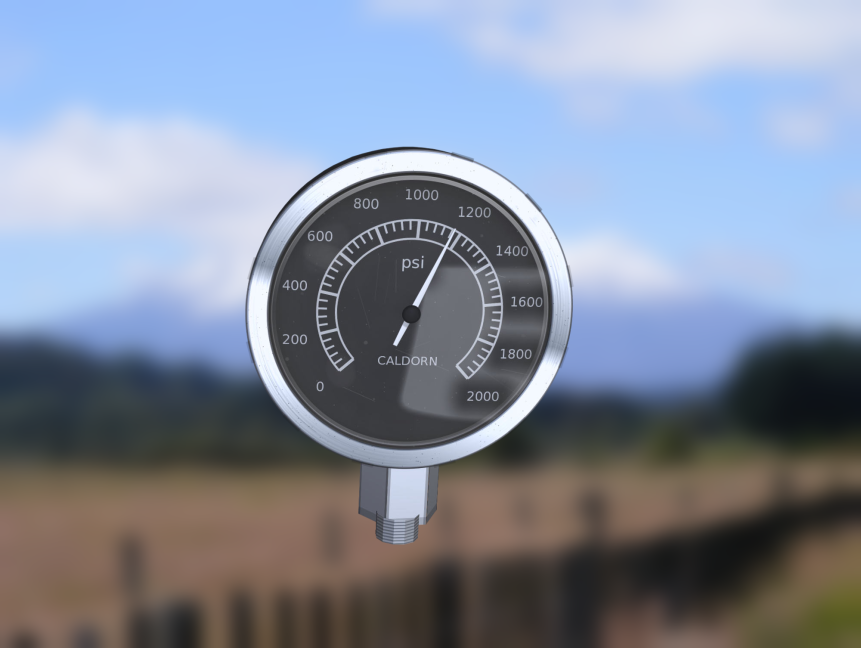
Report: 1160; psi
